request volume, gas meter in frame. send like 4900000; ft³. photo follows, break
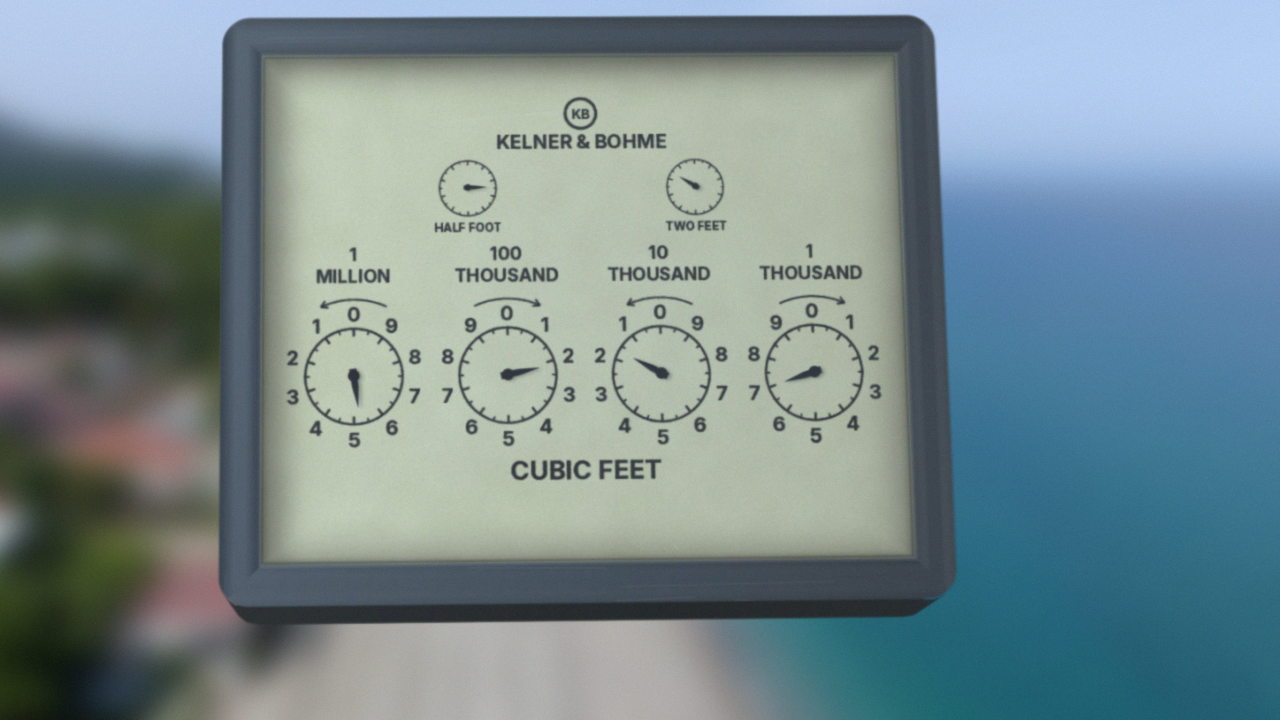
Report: 521700; ft³
